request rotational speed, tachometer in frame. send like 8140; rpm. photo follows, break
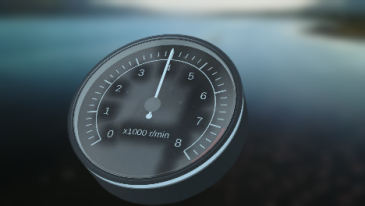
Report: 4000; rpm
